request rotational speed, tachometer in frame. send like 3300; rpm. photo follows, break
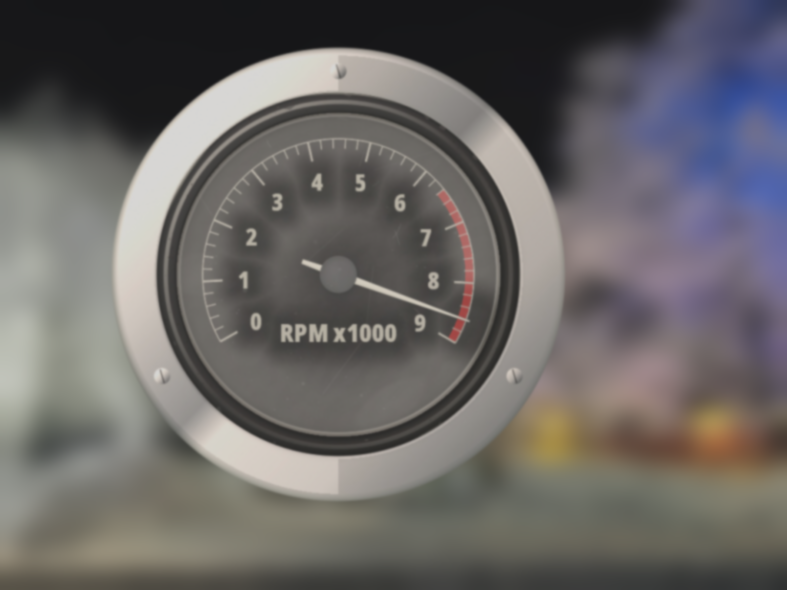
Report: 8600; rpm
